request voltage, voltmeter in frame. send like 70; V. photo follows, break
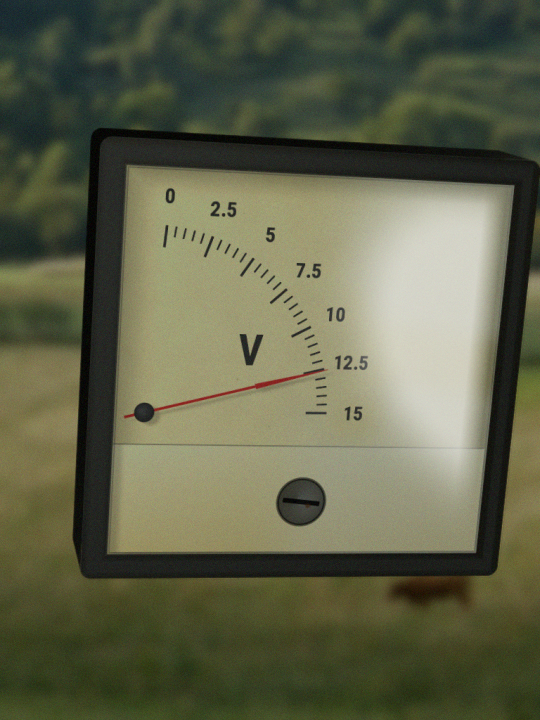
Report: 12.5; V
